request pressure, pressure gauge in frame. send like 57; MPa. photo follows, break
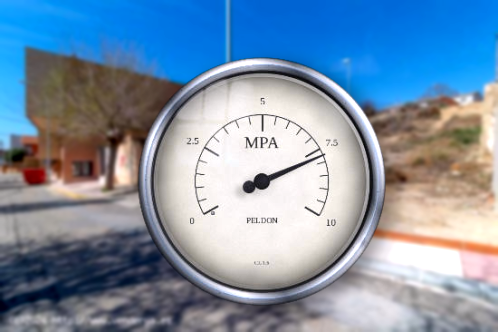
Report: 7.75; MPa
